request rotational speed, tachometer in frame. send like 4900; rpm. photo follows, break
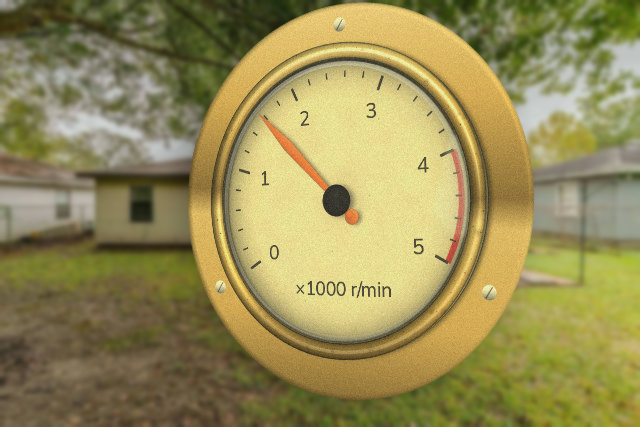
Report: 1600; rpm
